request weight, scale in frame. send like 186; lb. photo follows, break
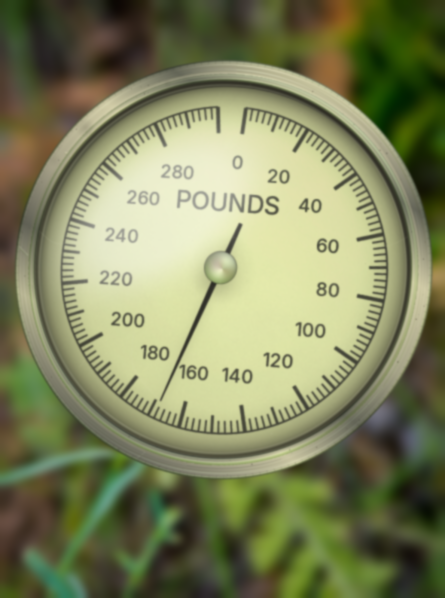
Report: 168; lb
